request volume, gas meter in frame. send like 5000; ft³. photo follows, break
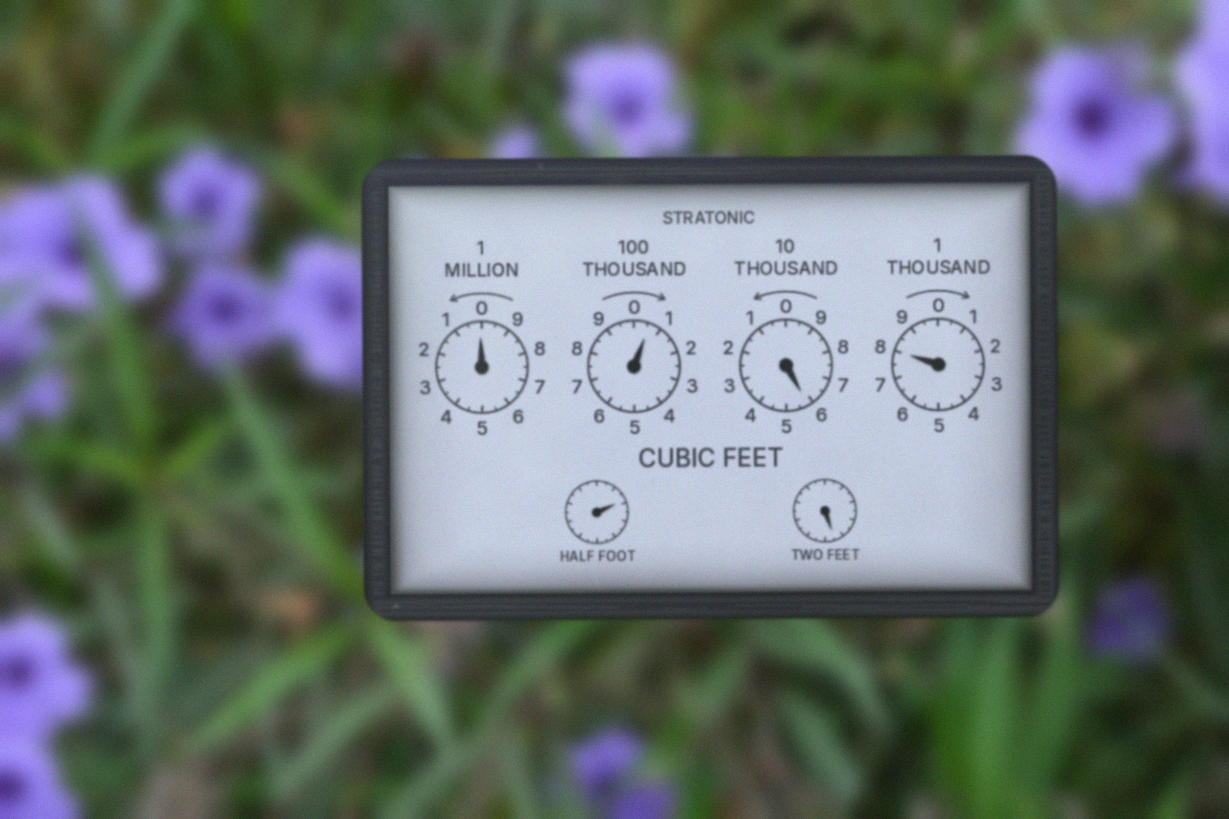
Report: 5800; ft³
